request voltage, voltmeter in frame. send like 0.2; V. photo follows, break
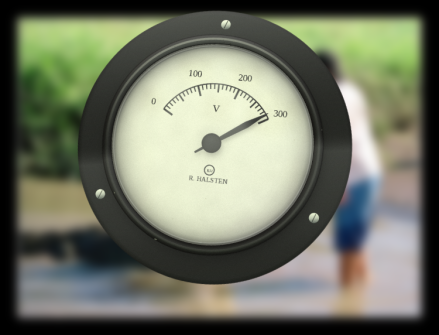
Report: 290; V
